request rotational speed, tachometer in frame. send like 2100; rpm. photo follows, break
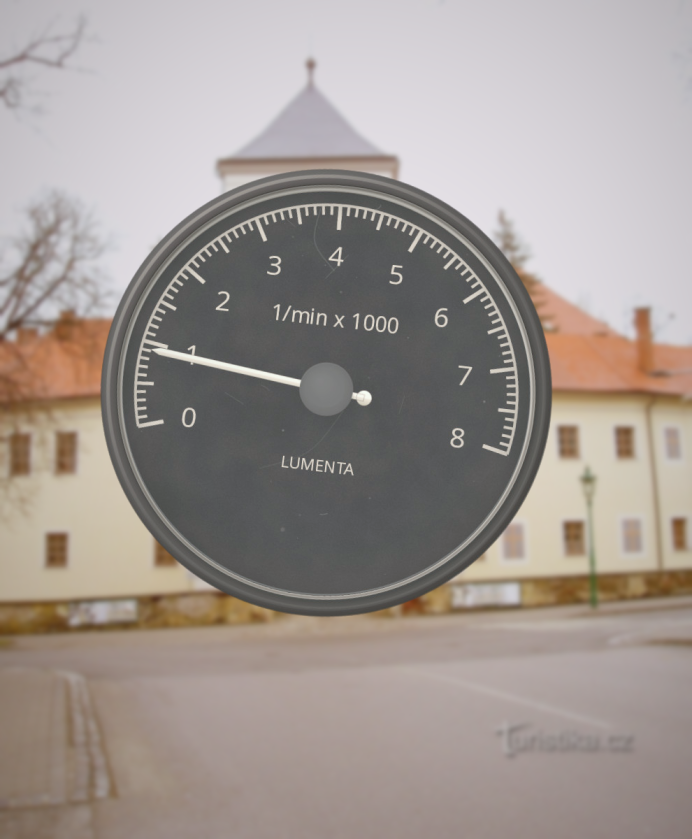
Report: 900; rpm
